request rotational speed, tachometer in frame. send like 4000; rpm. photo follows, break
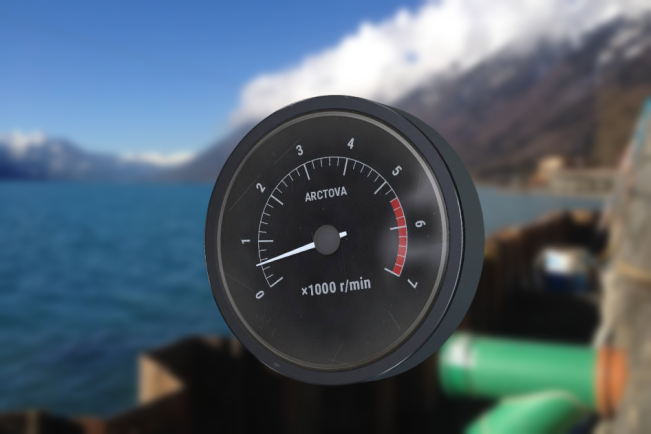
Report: 500; rpm
